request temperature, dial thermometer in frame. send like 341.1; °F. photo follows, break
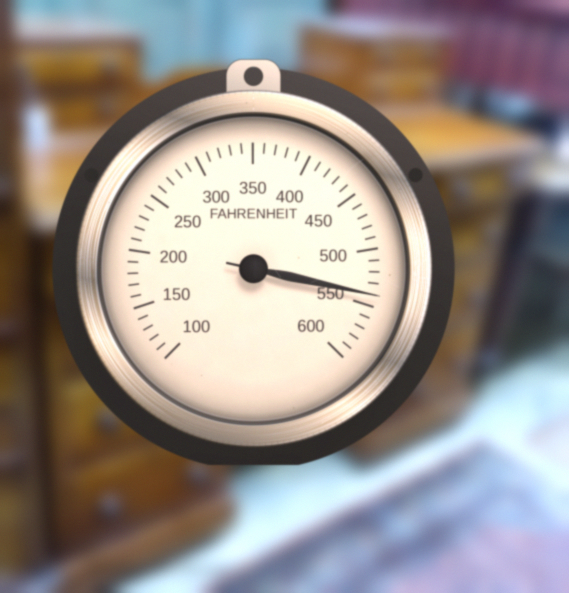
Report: 540; °F
